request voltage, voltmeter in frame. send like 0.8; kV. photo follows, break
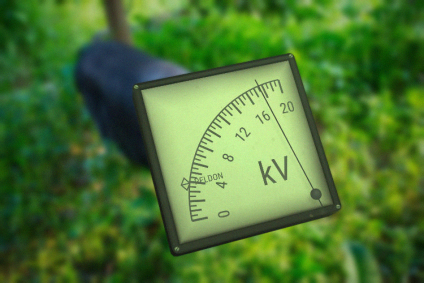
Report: 17.5; kV
